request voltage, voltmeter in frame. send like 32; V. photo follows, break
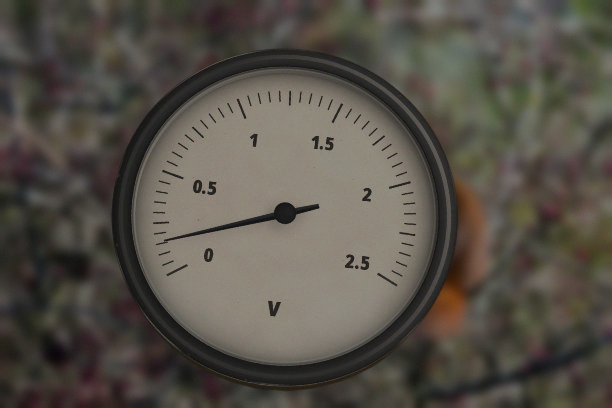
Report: 0.15; V
